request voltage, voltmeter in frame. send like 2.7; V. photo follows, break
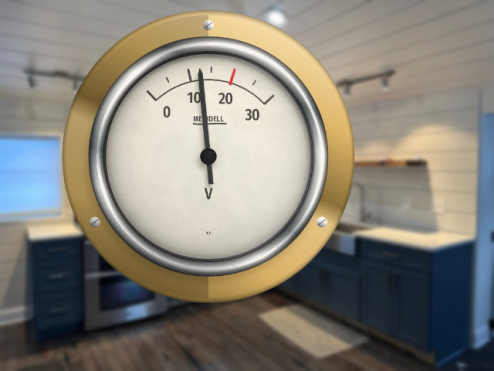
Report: 12.5; V
